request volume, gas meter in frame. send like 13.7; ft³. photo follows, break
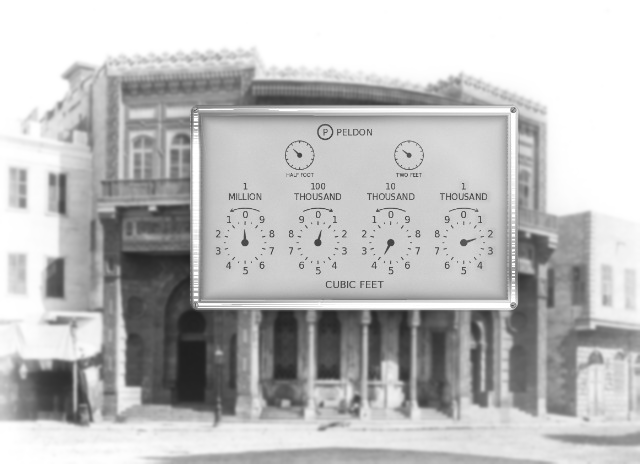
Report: 4200; ft³
